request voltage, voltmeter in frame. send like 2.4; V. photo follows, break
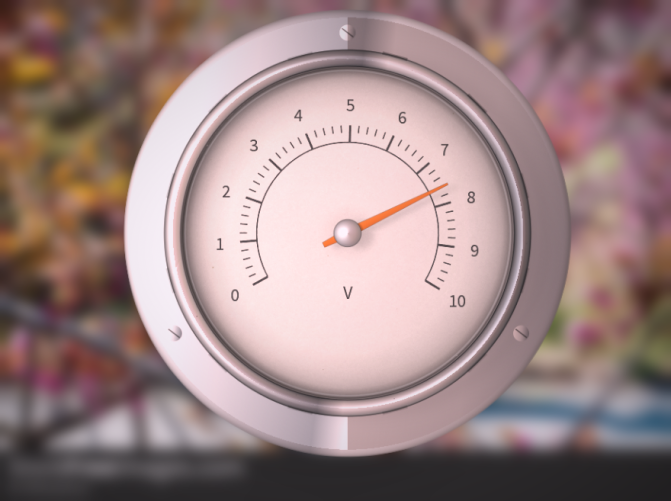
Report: 7.6; V
